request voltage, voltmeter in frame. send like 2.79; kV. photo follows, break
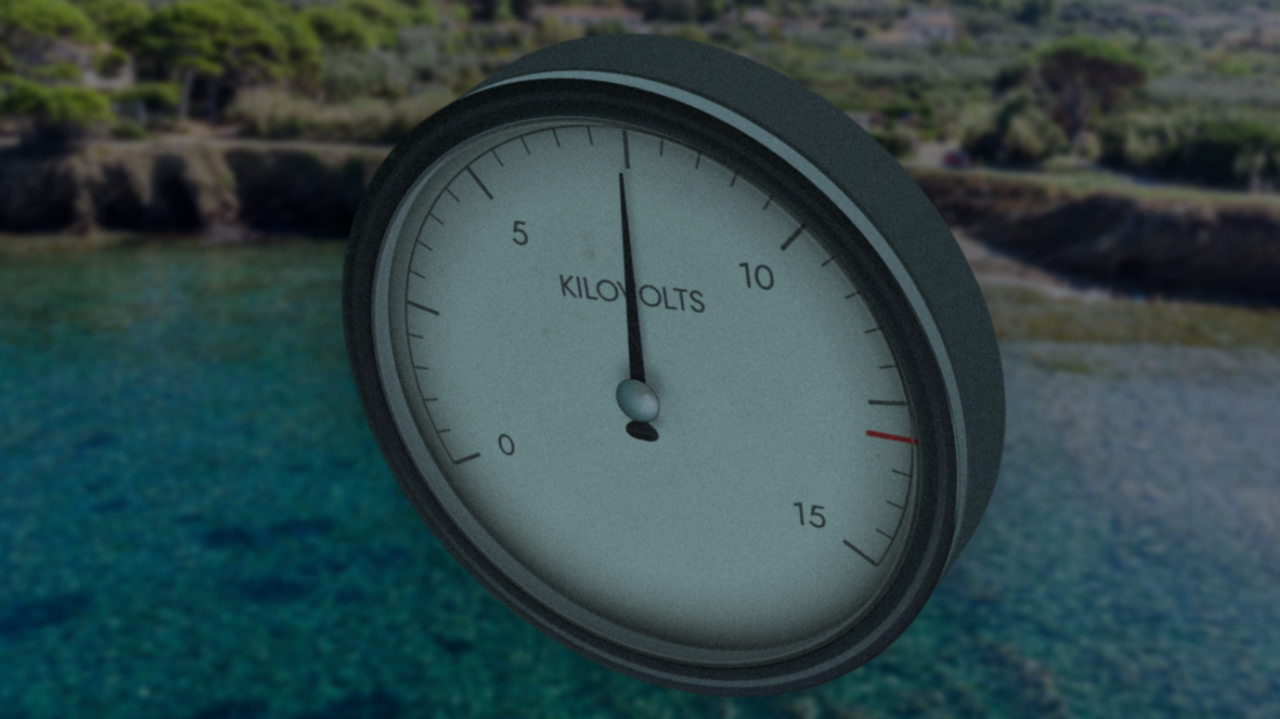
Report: 7.5; kV
